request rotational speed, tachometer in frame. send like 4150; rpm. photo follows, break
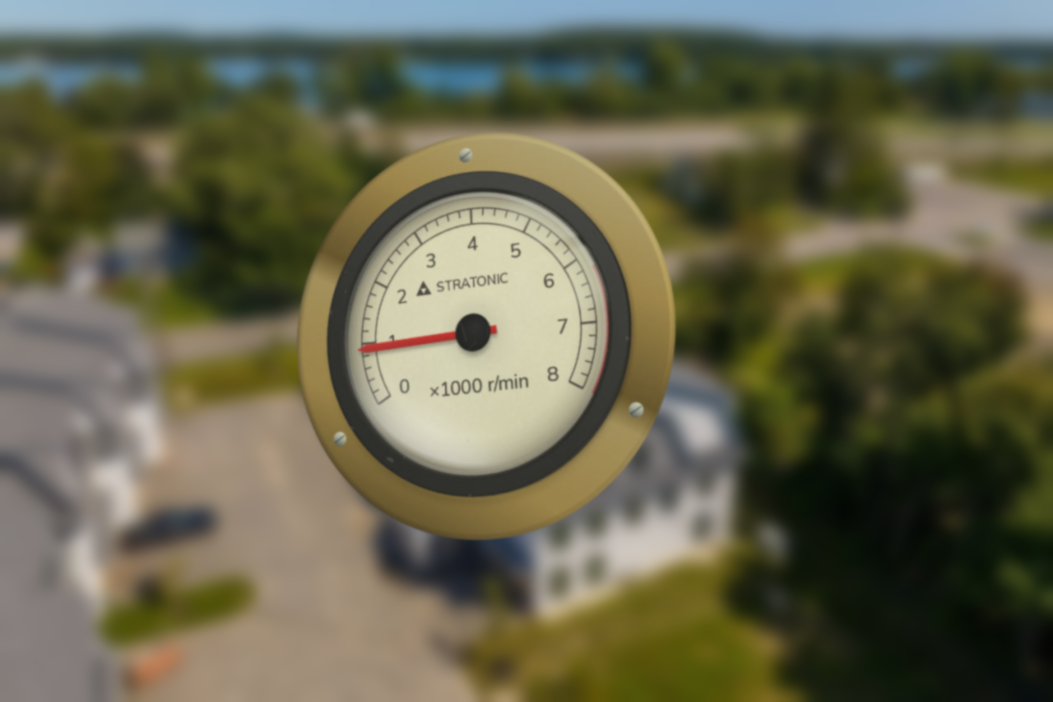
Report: 900; rpm
